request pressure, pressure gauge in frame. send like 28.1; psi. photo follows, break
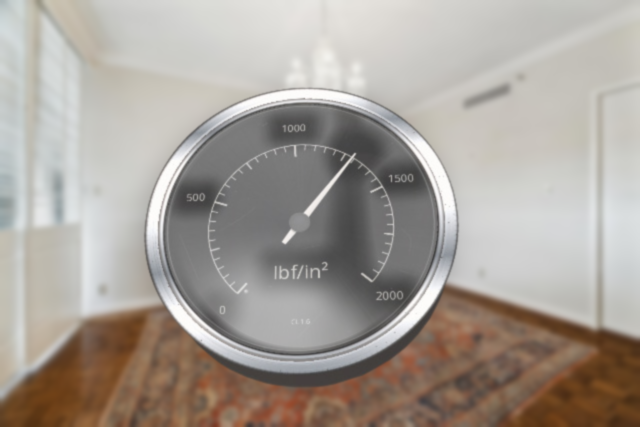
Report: 1300; psi
